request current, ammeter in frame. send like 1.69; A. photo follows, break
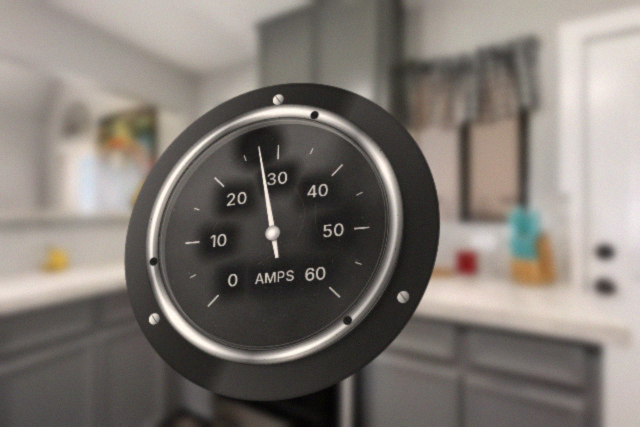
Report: 27.5; A
